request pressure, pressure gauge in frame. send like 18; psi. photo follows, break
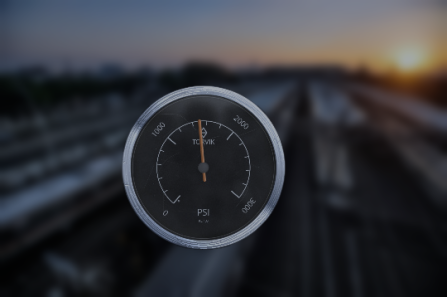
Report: 1500; psi
